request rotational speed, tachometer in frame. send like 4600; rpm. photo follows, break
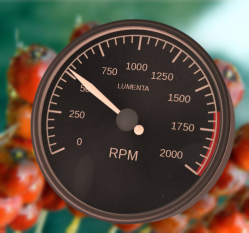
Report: 525; rpm
